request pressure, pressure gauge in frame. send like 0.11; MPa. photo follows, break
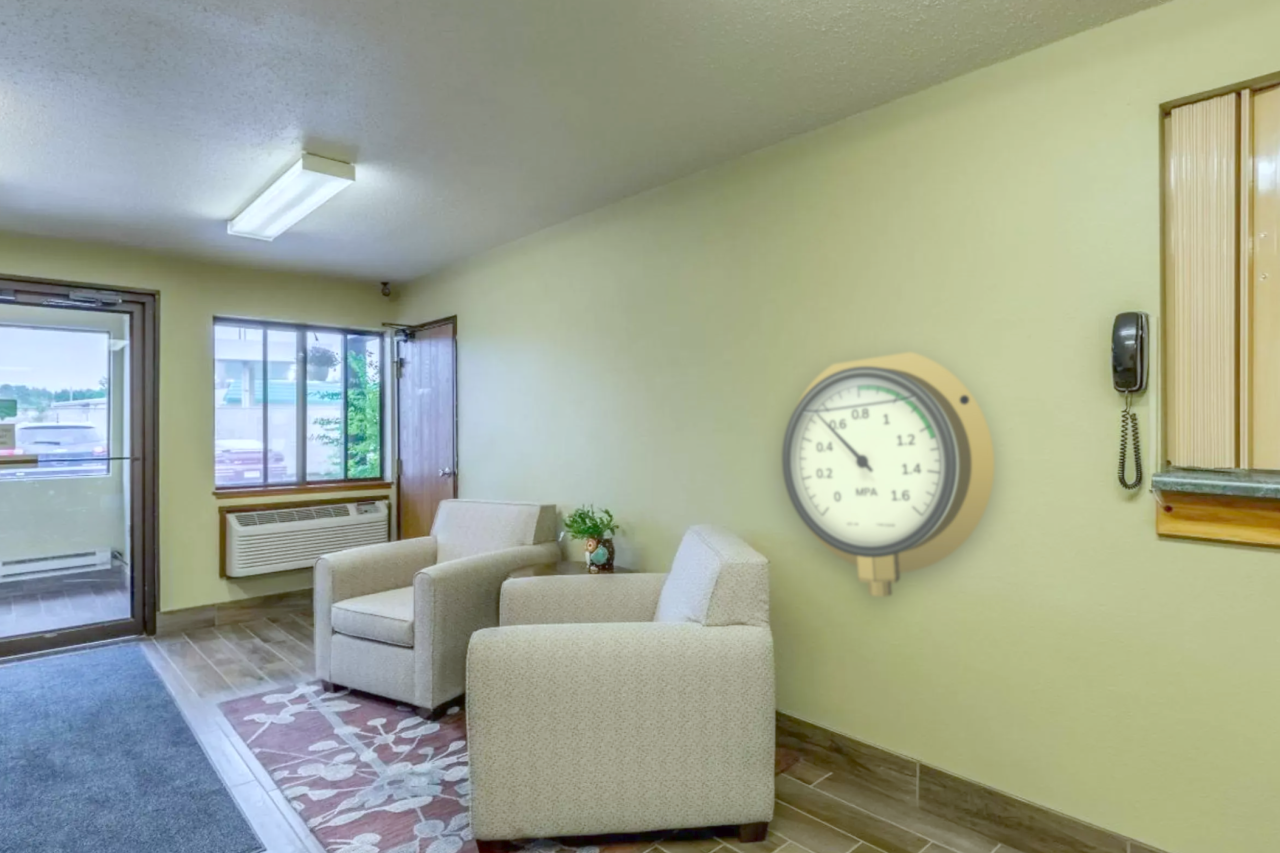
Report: 0.55; MPa
